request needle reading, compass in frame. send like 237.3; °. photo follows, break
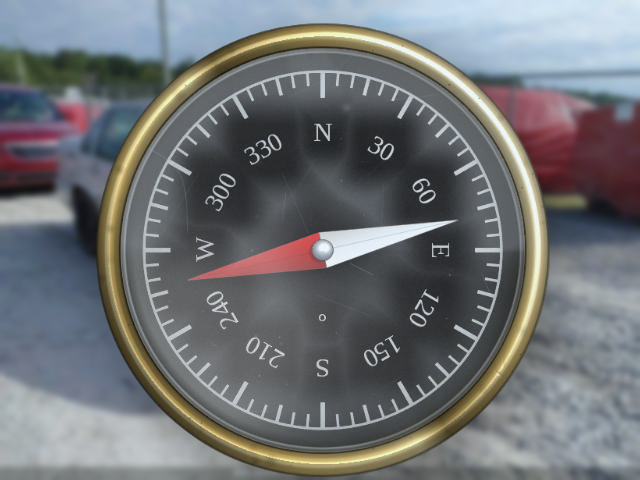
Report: 257.5; °
